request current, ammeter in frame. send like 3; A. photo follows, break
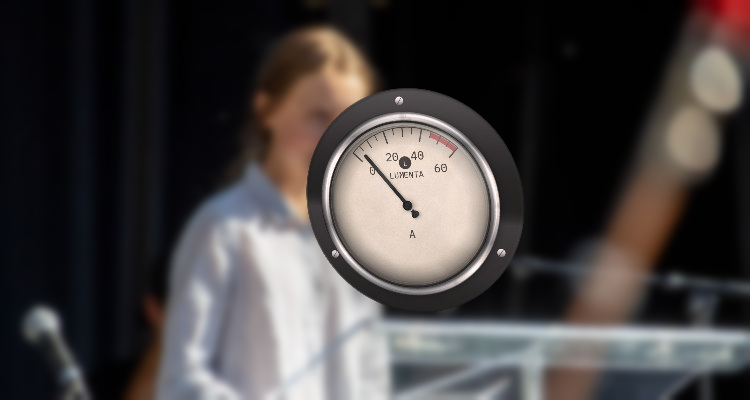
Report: 5; A
